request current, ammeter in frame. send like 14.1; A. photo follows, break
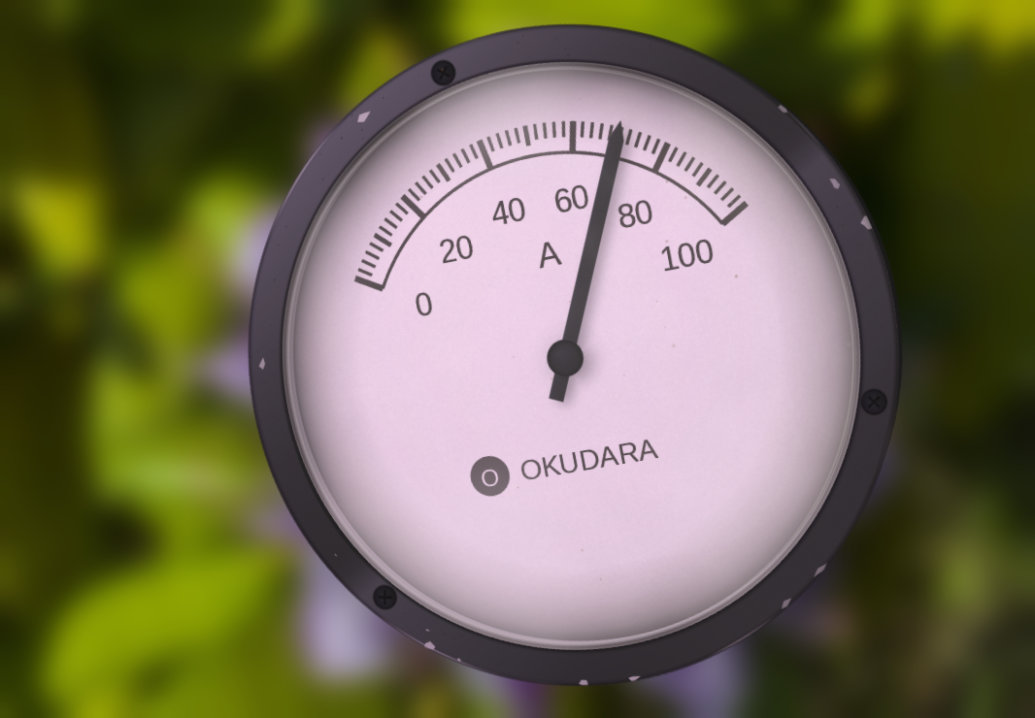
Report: 70; A
